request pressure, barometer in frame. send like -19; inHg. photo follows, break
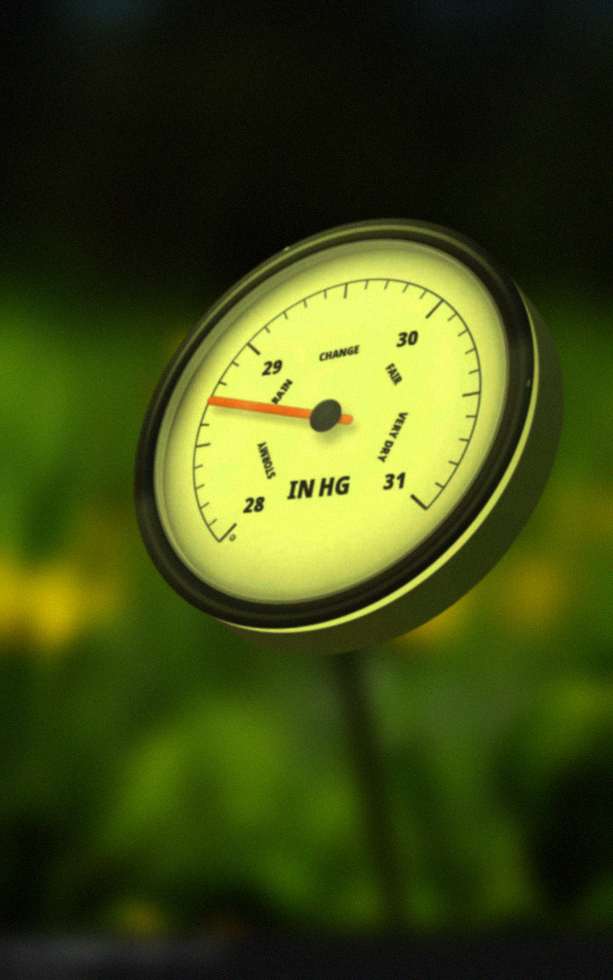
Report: 28.7; inHg
